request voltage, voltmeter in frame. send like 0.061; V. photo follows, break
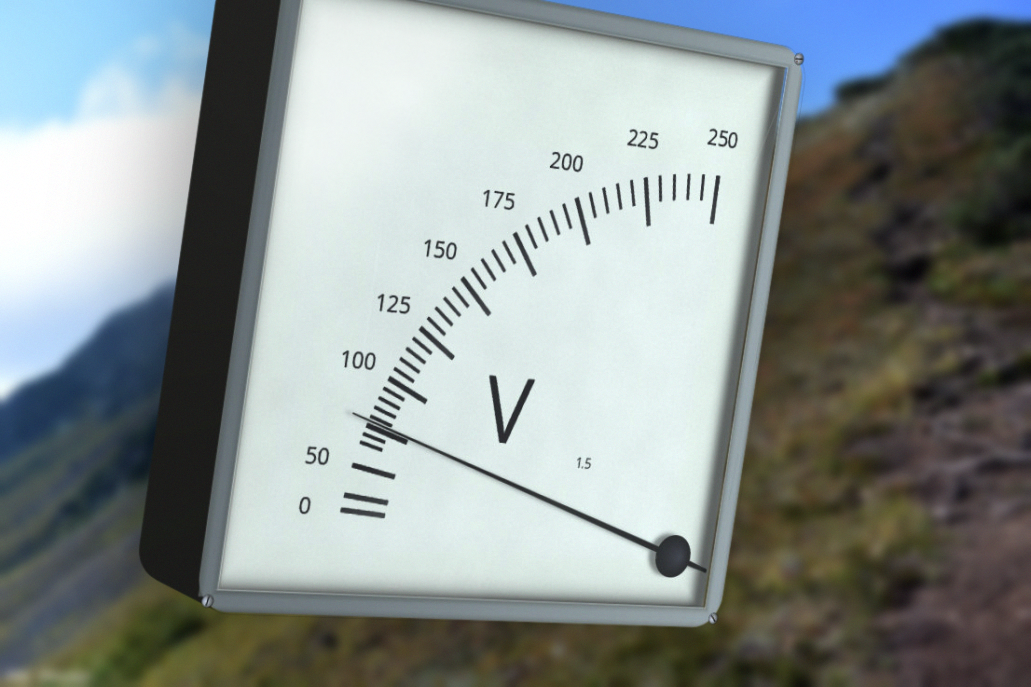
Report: 77.5; V
